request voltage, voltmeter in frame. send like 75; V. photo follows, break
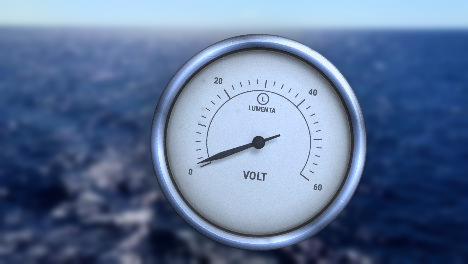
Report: 1; V
